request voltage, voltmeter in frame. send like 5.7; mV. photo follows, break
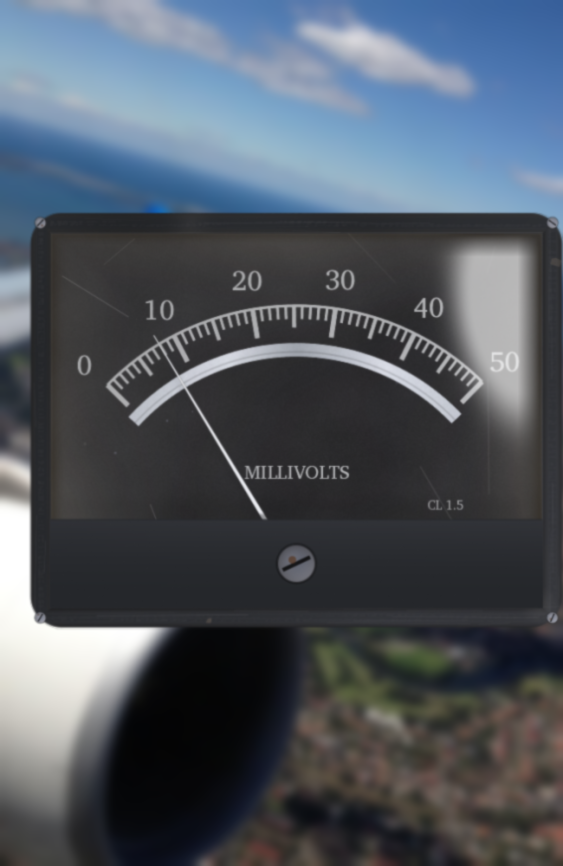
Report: 8; mV
